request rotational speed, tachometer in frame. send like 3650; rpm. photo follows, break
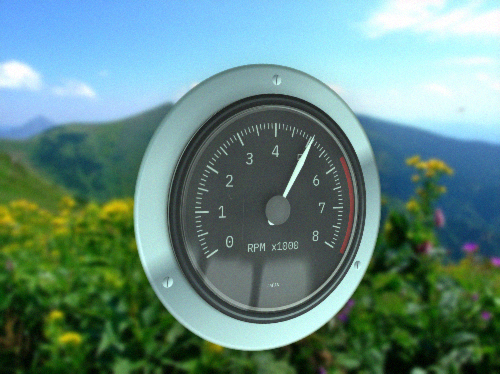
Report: 5000; rpm
